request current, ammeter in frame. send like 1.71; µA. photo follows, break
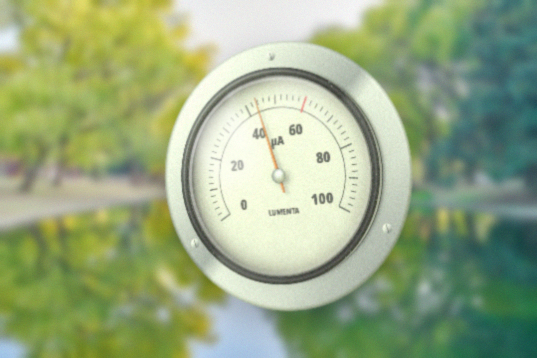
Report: 44; µA
